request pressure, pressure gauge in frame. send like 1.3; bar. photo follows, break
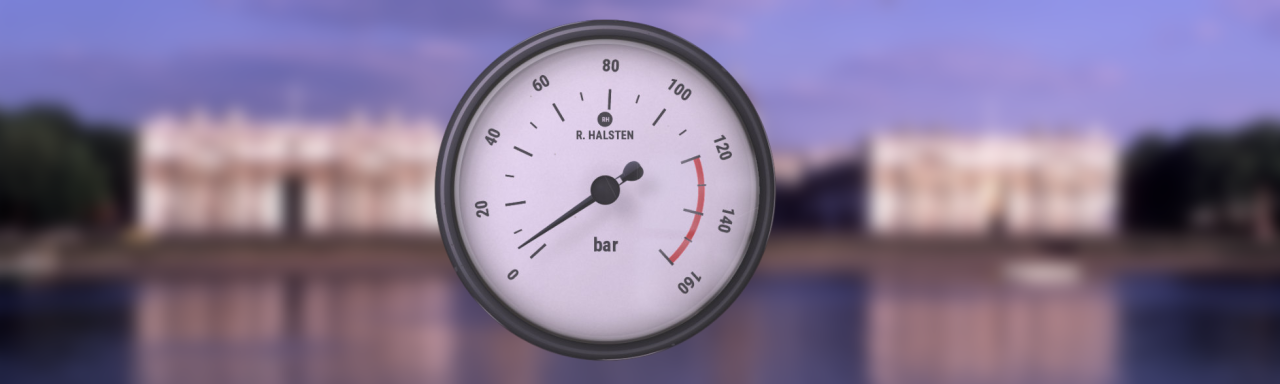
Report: 5; bar
